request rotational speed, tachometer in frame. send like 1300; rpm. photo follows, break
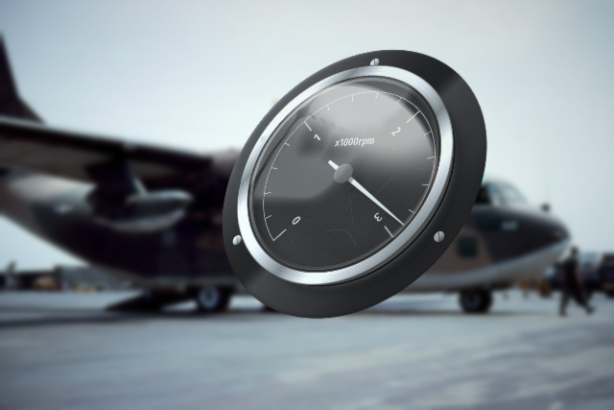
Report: 2900; rpm
